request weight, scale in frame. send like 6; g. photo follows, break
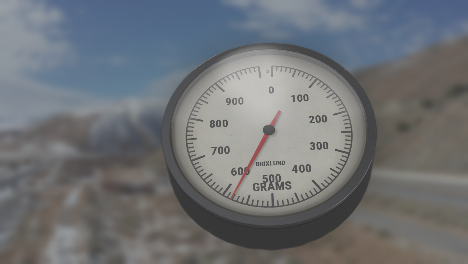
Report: 580; g
